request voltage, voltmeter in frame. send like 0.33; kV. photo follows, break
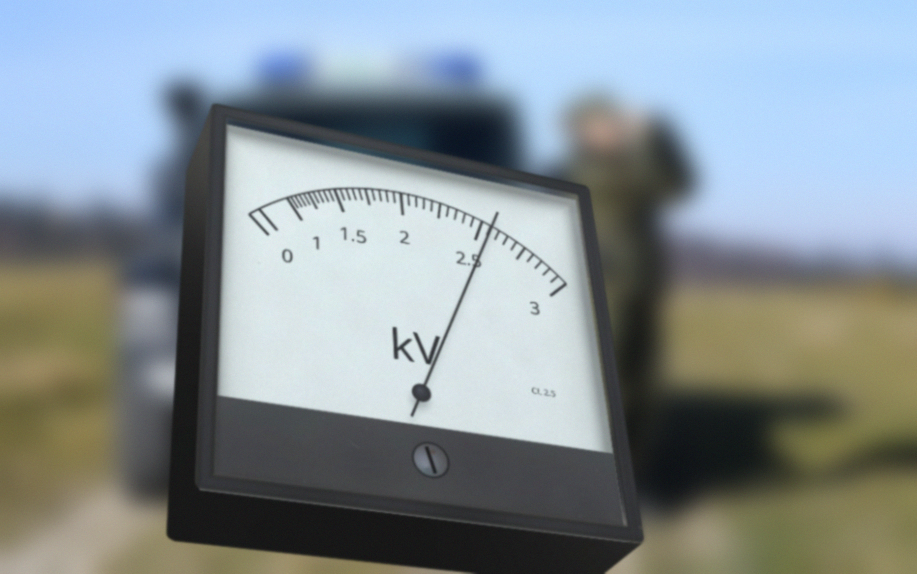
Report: 2.55; kV
